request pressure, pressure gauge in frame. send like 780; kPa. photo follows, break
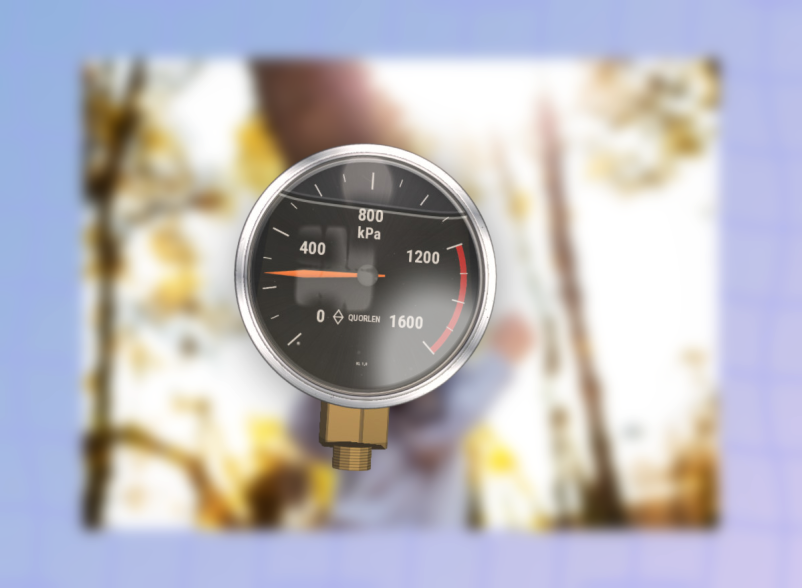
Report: 250; kPa
